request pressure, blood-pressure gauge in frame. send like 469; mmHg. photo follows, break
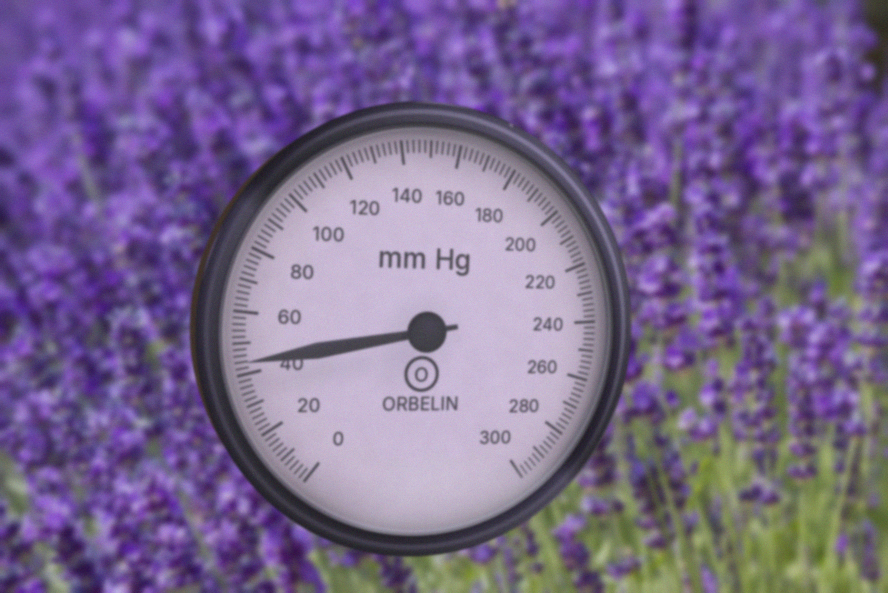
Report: 44; mmHg
